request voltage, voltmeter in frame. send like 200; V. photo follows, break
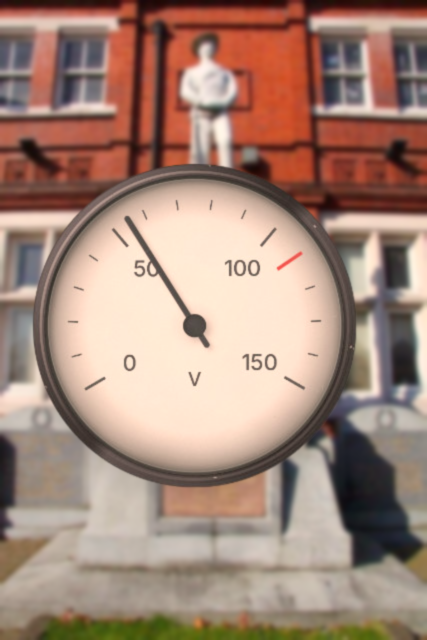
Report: 55; V
